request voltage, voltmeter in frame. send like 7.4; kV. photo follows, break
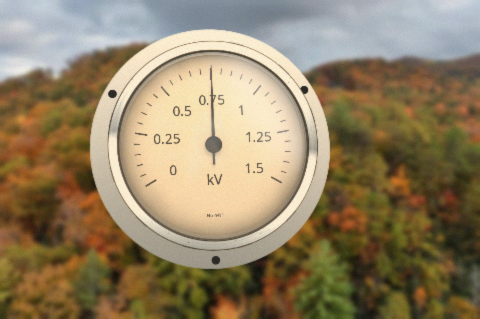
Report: 0.75; kV
